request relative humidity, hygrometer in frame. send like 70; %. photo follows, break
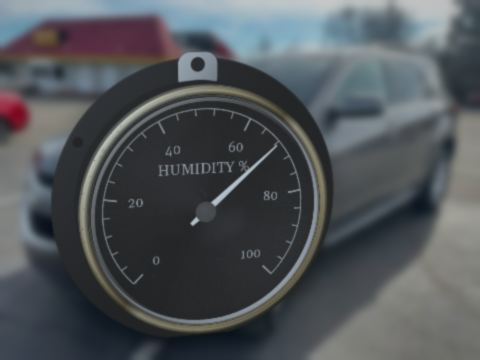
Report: 68; %
